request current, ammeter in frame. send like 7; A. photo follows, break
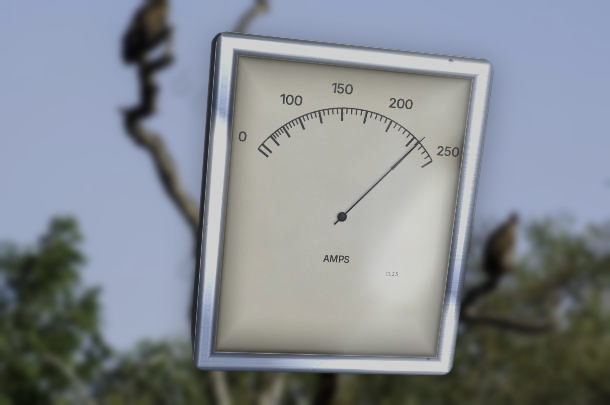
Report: 230; A
